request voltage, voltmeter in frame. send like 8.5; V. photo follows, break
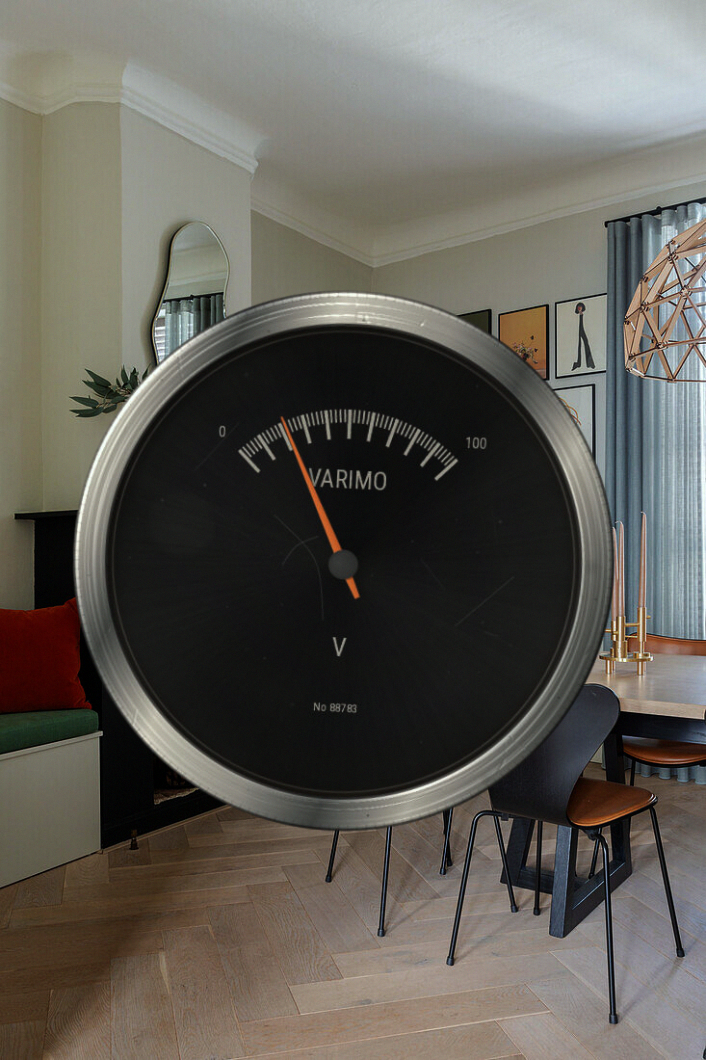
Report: 22; V
